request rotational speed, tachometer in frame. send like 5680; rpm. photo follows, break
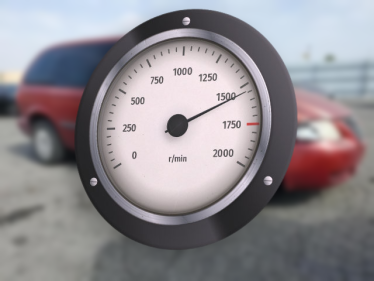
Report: 1550; rpm
